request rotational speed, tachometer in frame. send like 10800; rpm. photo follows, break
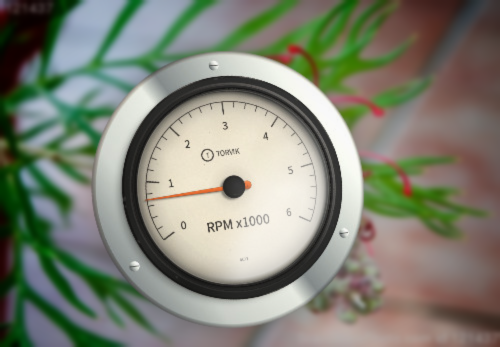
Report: 700; rpm
